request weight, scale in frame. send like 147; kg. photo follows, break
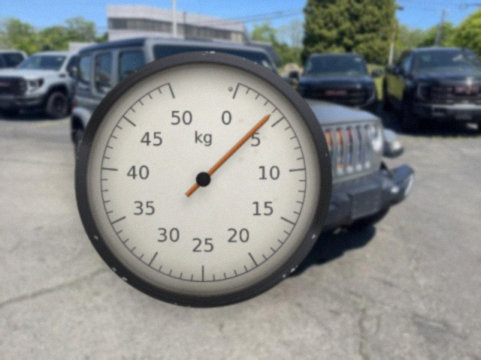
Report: 4; kg
